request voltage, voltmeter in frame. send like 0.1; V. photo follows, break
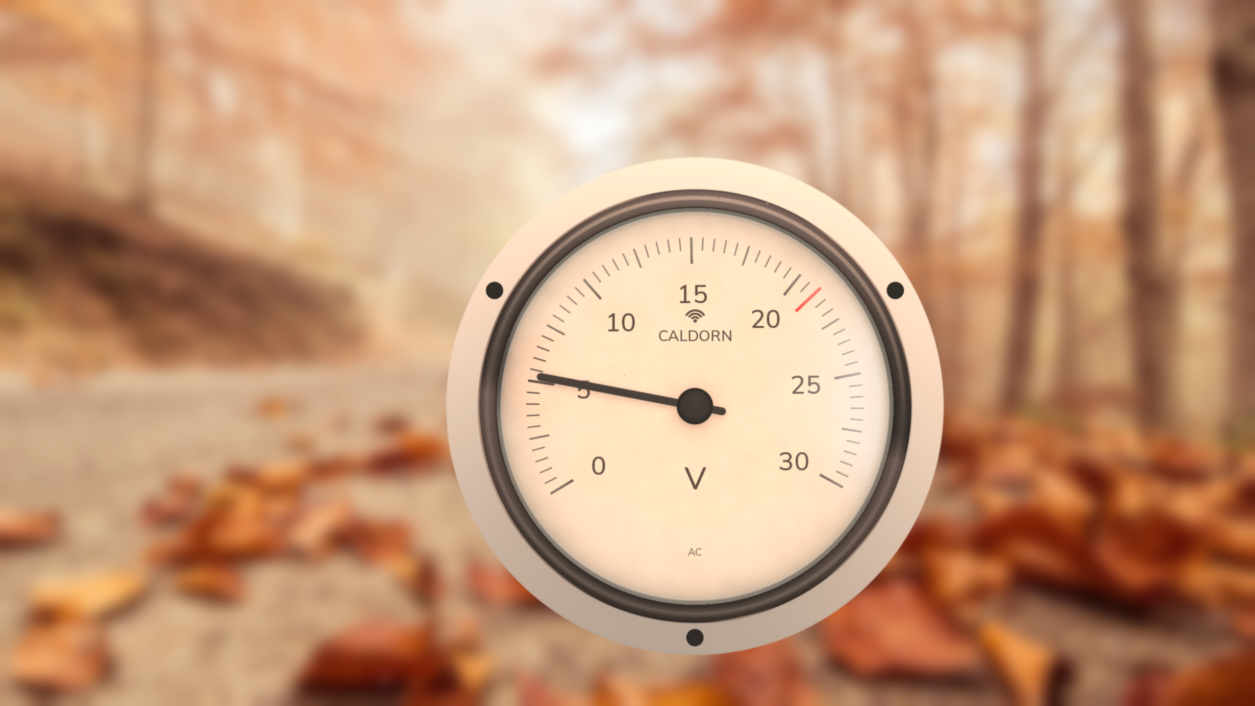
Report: 5.25; V
